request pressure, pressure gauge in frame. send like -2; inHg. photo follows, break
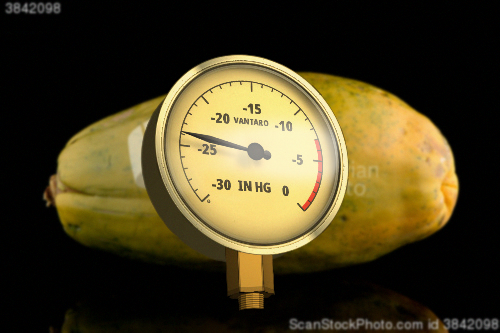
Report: -24; inHg
